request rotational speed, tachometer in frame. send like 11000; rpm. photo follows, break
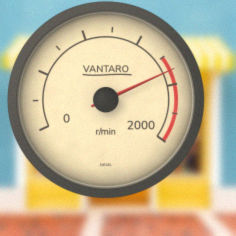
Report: 1500; rpm
